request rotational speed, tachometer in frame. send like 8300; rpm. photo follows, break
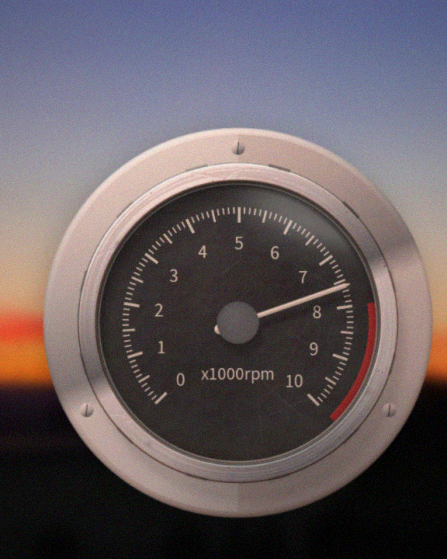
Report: 7600; rpm
